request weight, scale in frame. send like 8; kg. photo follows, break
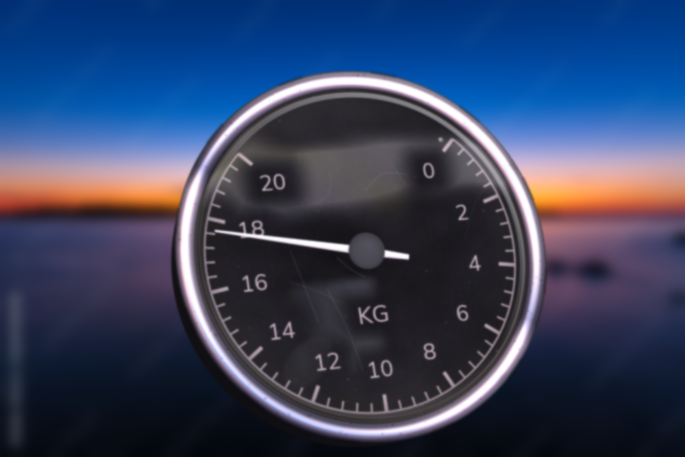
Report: 17.6; kg
